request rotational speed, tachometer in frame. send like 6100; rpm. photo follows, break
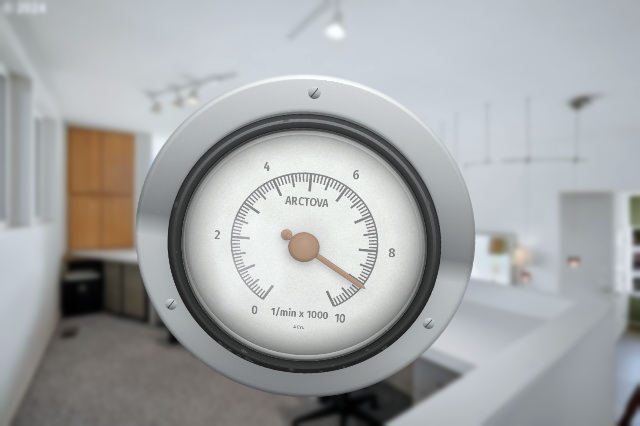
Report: 9000; rpm
